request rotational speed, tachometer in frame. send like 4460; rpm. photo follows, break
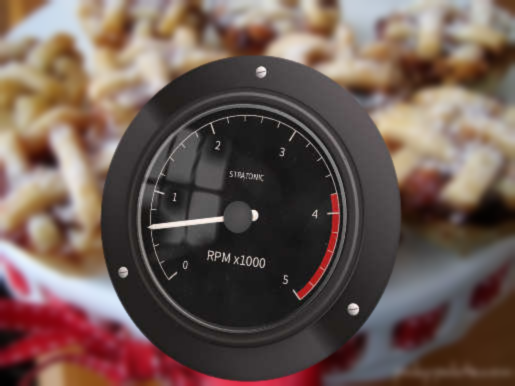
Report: 600; rpm
